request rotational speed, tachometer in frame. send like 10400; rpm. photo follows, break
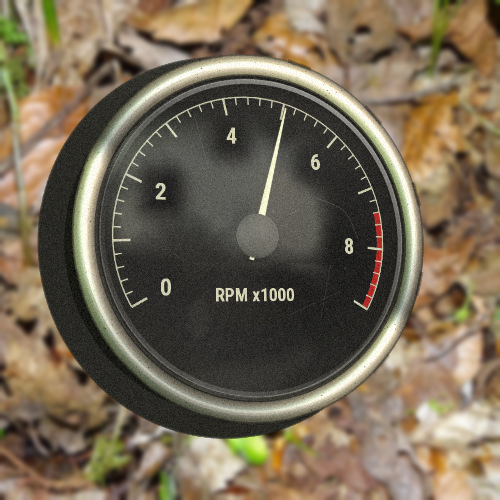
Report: 5000; rpm
